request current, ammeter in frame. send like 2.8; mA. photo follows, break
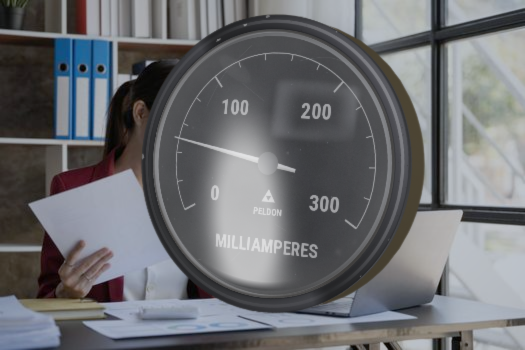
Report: 50; mA
